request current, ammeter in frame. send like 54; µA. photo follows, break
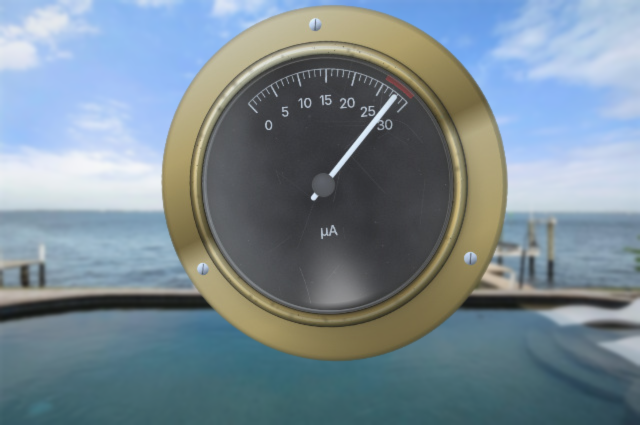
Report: 28; µA
